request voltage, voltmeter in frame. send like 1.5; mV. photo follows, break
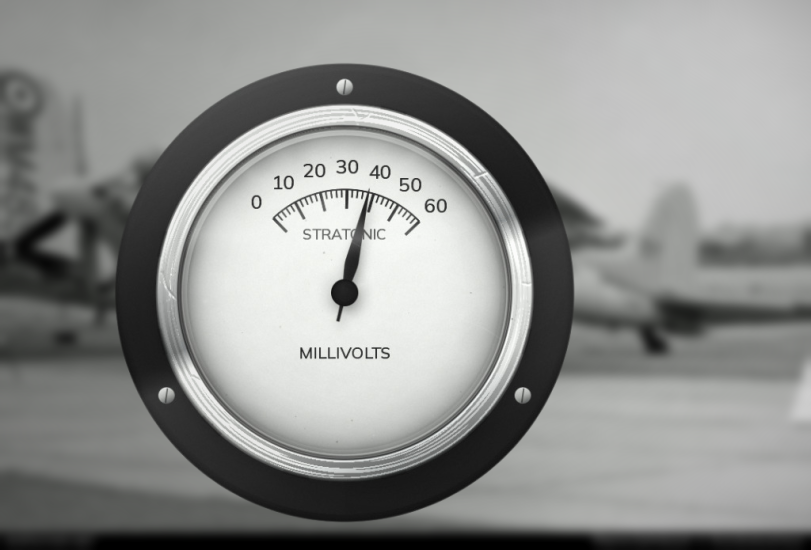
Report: 38; mV
